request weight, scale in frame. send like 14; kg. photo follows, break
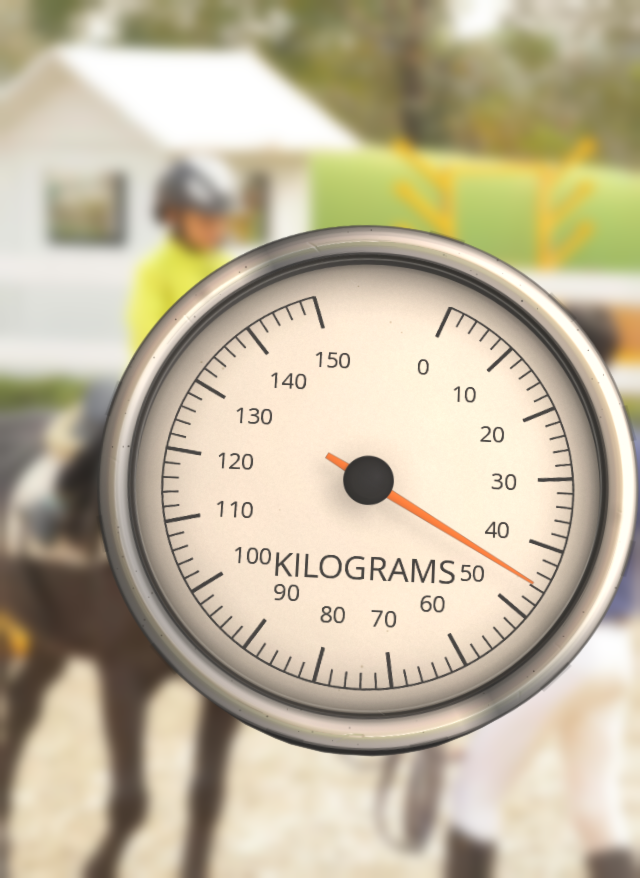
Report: 46; kg
